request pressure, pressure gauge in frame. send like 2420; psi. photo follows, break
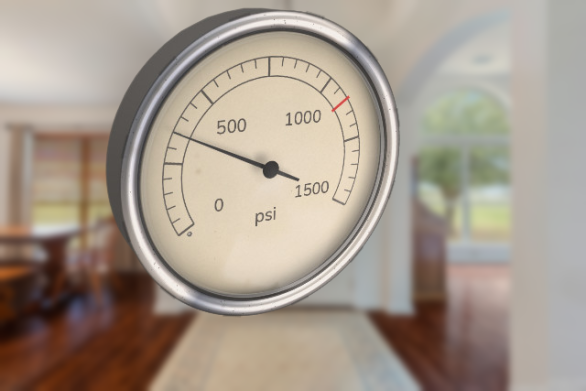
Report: 350; psi
